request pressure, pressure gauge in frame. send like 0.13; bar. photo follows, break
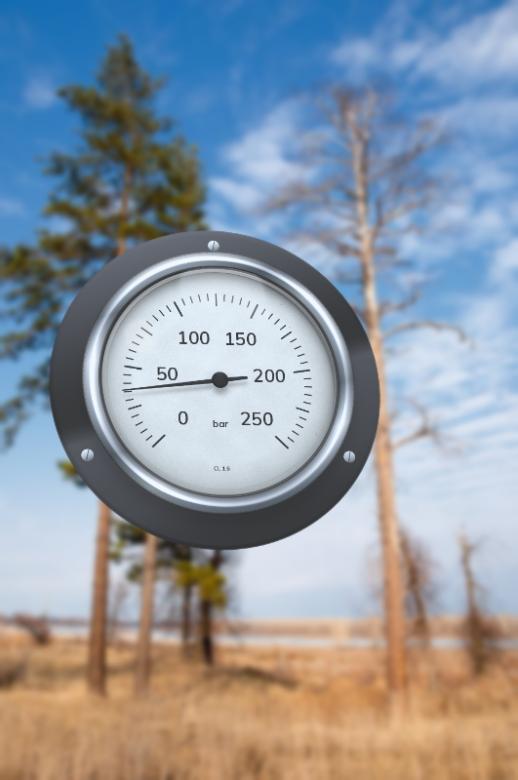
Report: 35; bar
